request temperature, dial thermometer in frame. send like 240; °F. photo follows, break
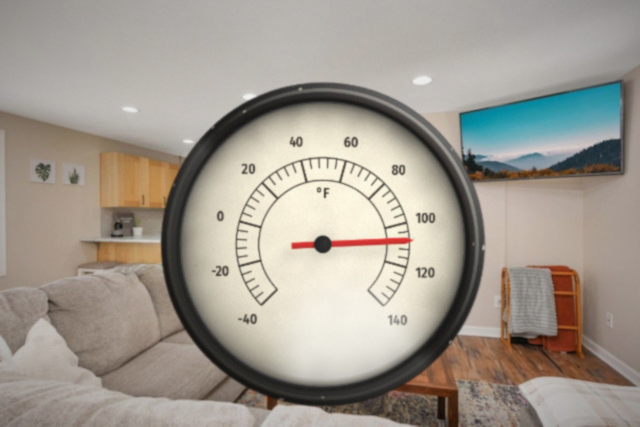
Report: 108; °F
